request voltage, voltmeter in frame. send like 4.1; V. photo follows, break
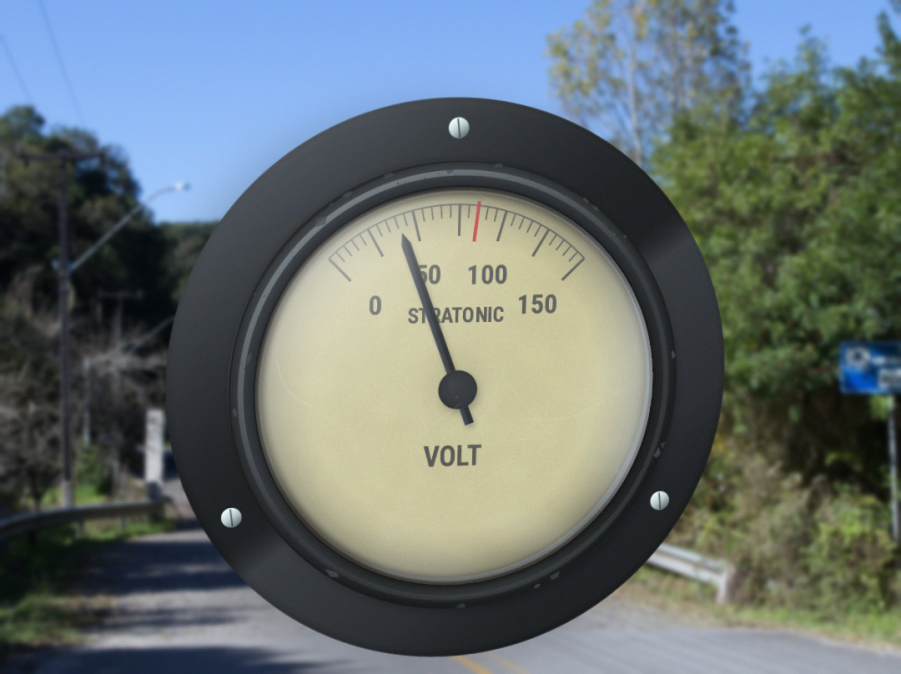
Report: 40; V
